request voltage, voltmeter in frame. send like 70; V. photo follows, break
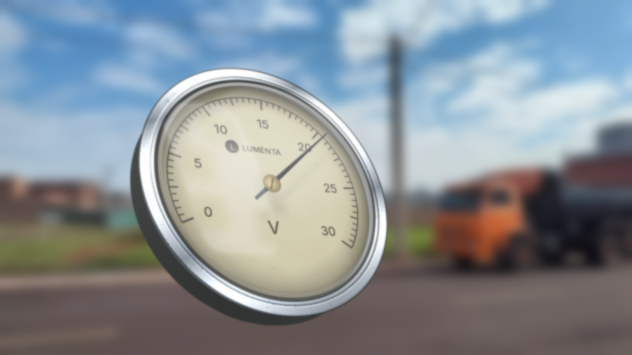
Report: 20.5; V
